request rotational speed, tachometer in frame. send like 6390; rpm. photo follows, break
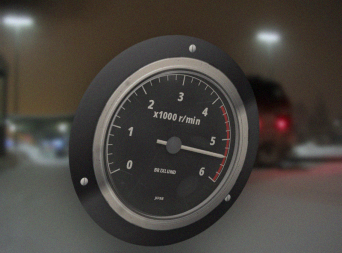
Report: 5400; rpm
